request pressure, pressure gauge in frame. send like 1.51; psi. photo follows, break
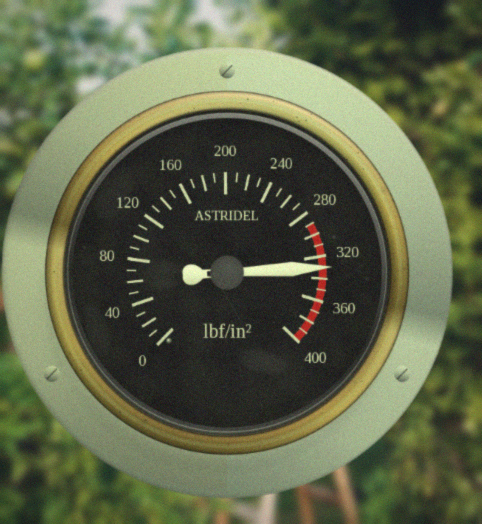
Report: 330; psi
